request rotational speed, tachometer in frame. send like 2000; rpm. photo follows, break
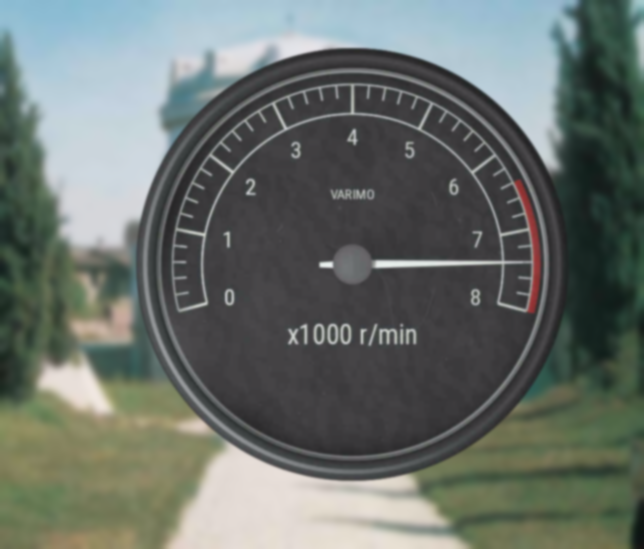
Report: 7400; rpm
